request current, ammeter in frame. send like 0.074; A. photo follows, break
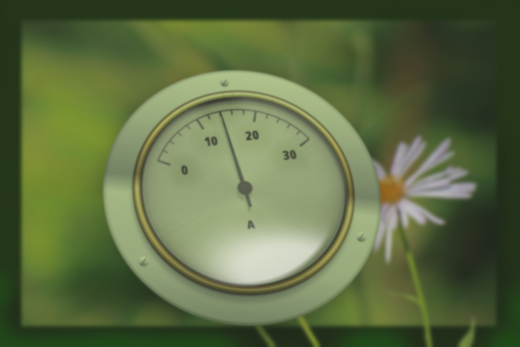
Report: 14; A
